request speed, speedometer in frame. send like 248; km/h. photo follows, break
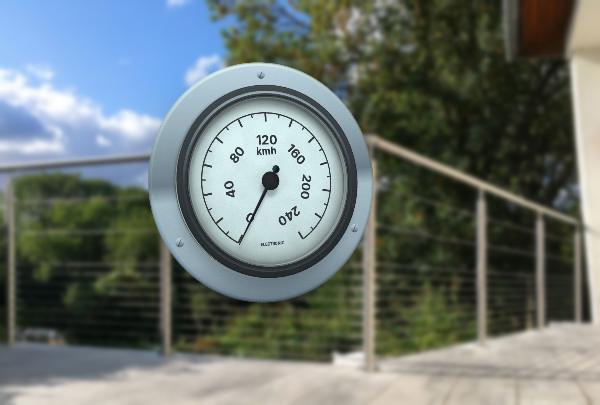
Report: 0; km/h
